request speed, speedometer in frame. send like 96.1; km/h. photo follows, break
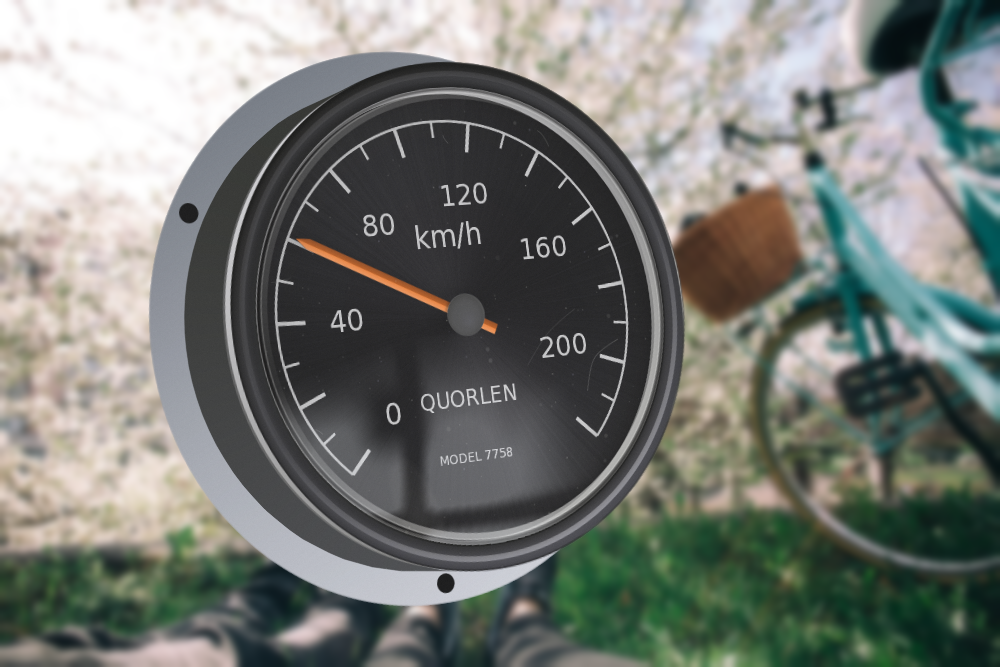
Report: 60; km/h
